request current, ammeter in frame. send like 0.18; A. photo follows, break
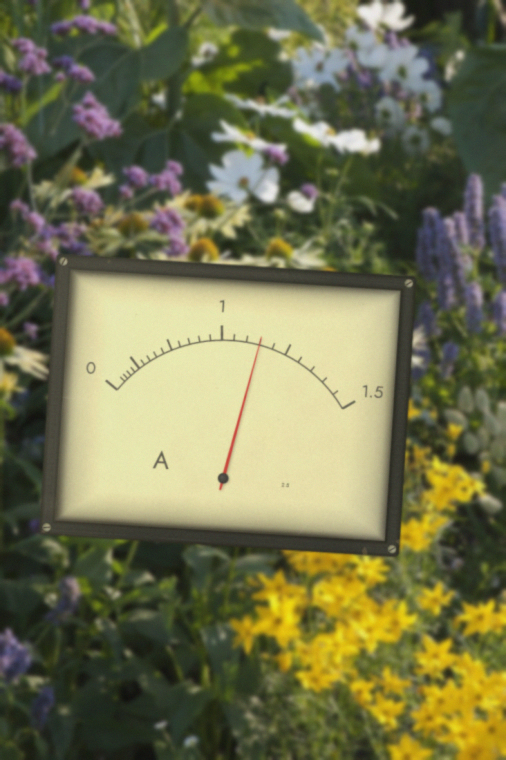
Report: 1.15; A
